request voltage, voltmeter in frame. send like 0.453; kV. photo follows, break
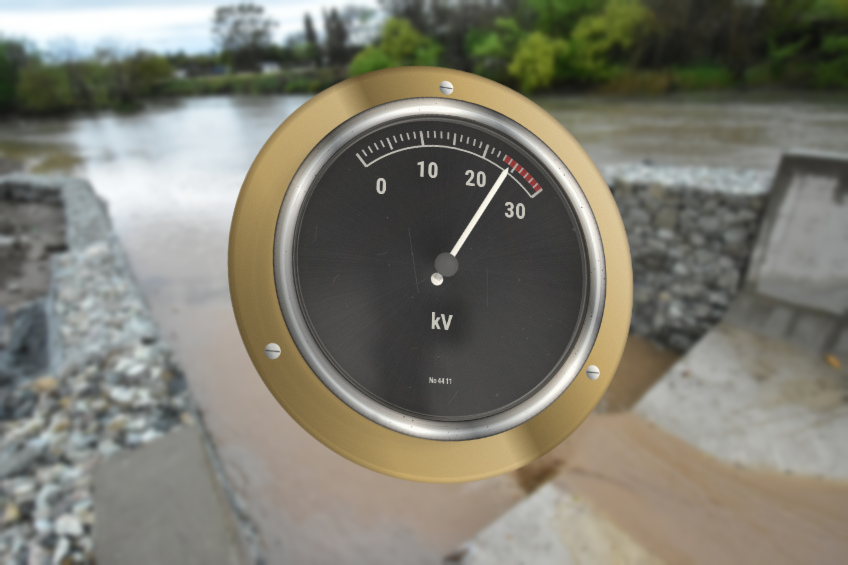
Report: 24; kV
